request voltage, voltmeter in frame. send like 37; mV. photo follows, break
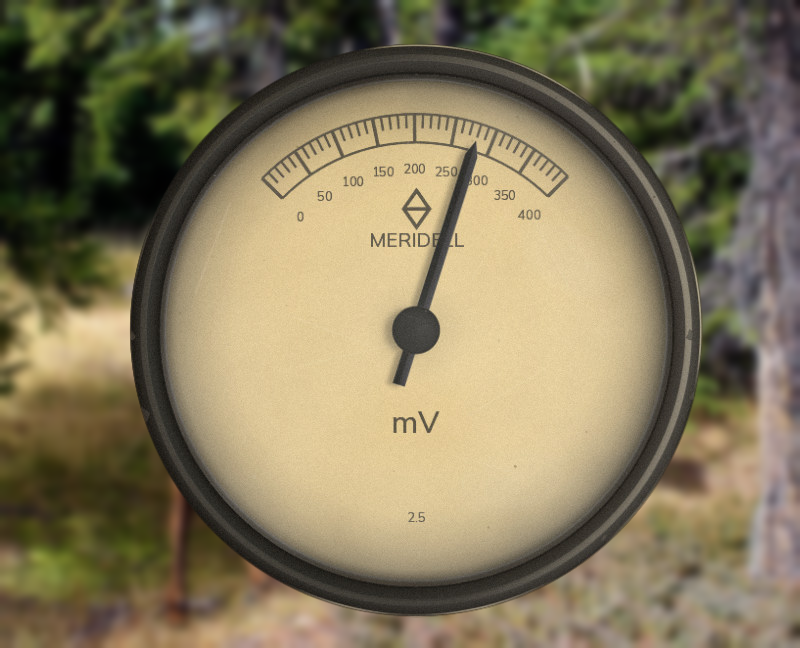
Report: 280; mV
